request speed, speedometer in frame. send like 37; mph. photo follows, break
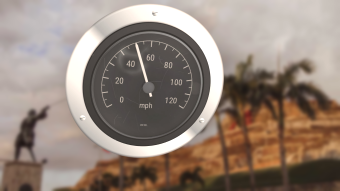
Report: 50; mph
